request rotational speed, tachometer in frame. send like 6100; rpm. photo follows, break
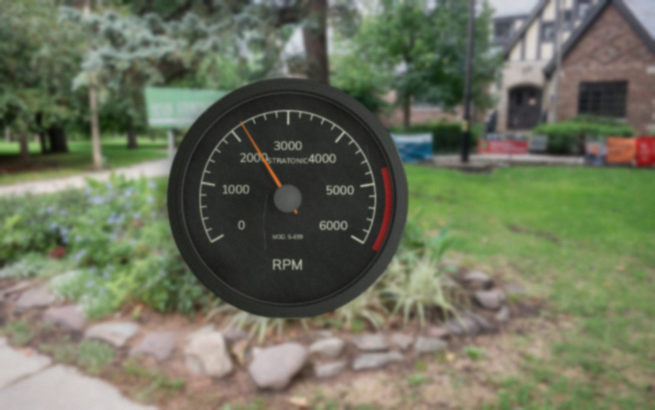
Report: 2200; rpm
